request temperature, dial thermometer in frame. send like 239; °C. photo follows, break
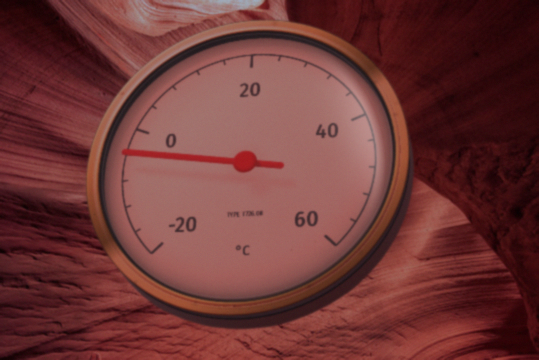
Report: -4; °C
